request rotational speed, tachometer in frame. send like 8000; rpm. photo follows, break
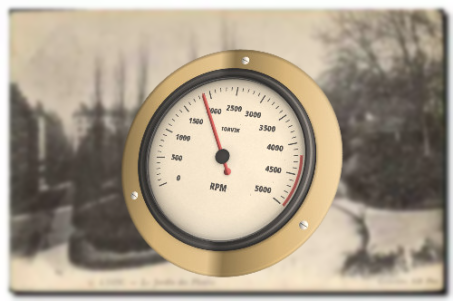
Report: 1900; rpm
